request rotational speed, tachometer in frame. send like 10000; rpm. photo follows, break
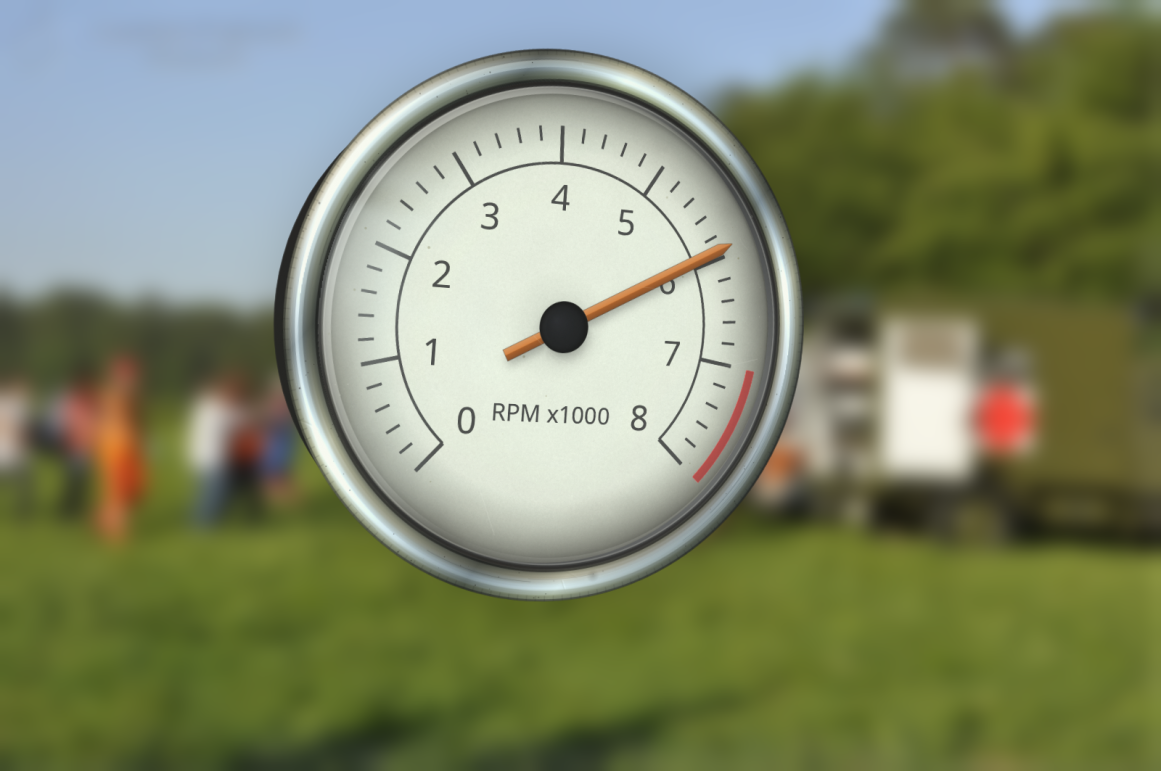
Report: 5900; rpm
